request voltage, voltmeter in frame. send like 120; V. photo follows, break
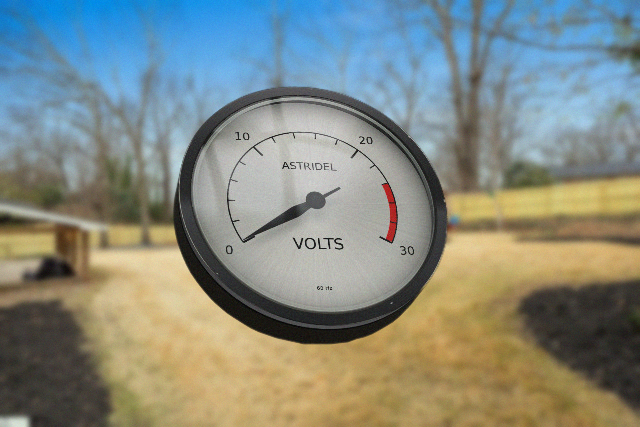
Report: 0; V
